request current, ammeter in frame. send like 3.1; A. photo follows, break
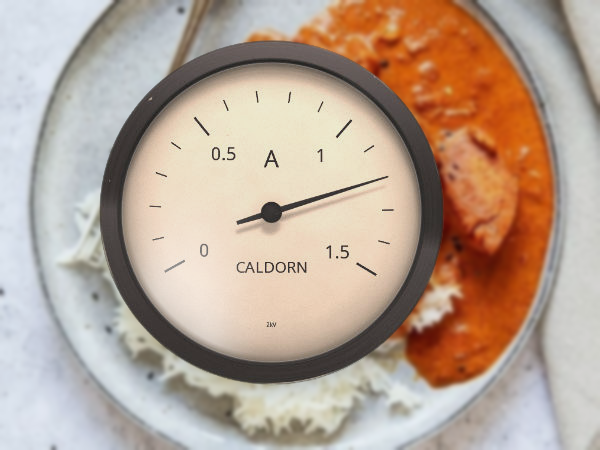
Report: 1.2; A
